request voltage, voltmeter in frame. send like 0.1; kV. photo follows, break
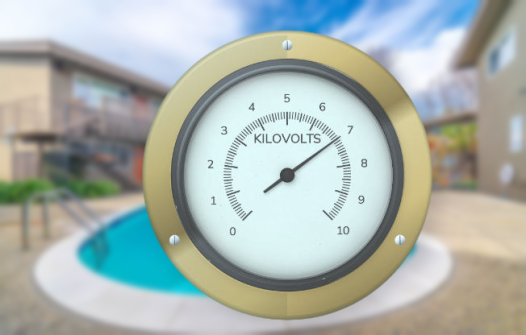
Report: 7; kV
